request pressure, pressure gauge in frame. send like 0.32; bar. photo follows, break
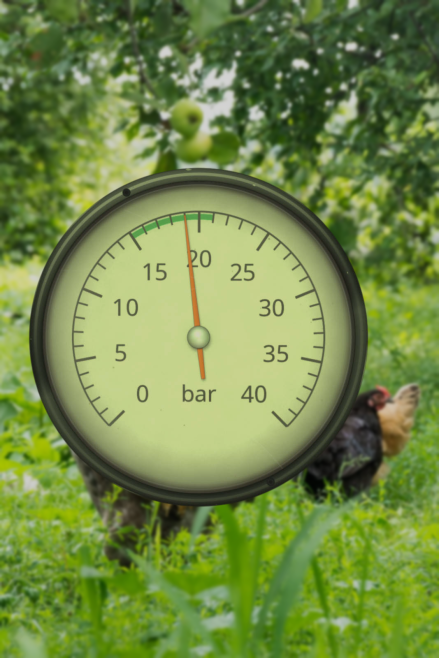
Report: 19; bar
